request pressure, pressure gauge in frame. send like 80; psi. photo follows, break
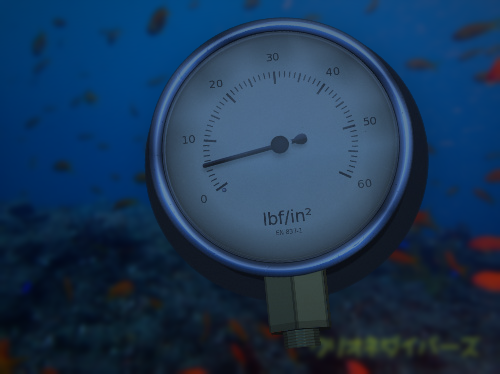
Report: 5; psi
